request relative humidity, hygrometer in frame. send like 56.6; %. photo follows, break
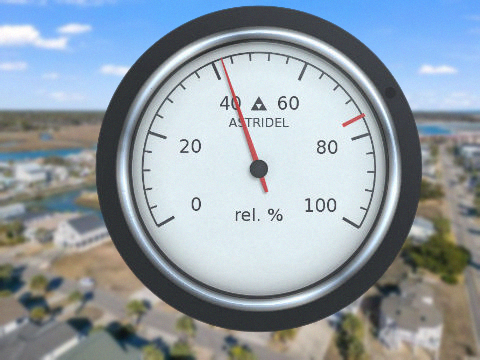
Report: 42; %
